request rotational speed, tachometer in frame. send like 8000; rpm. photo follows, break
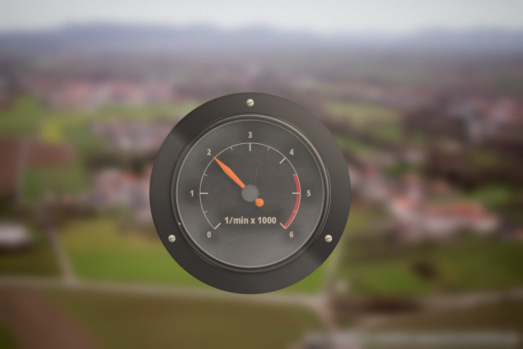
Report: 2000; rpm
